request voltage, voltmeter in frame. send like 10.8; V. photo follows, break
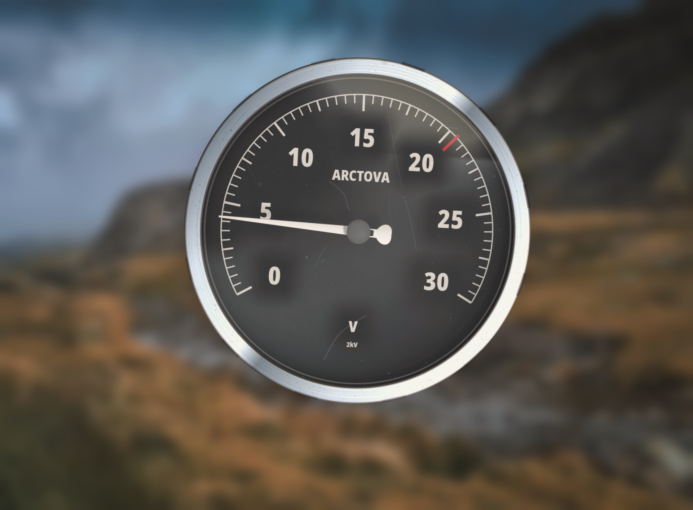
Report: 4.25; V
